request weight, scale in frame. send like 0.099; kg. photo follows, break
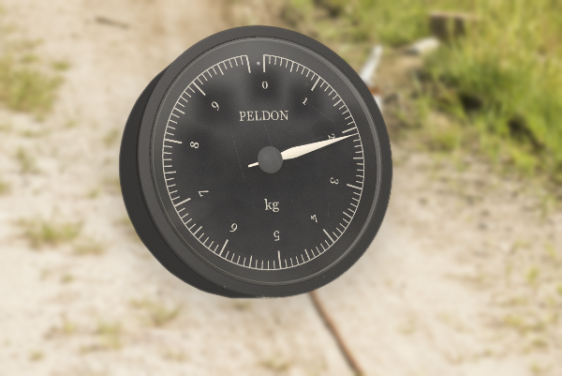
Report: 2.1; kg
